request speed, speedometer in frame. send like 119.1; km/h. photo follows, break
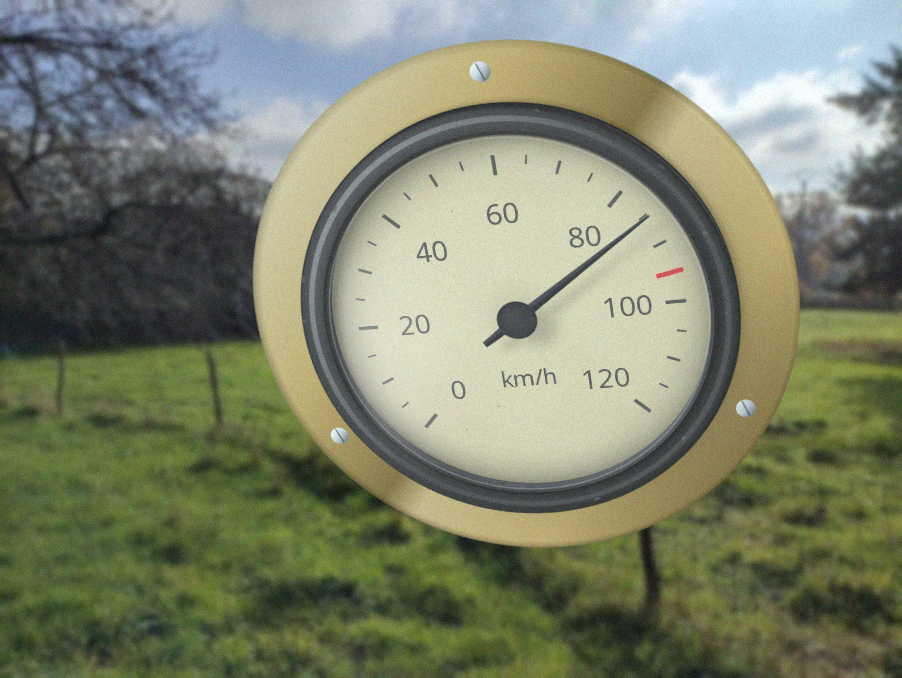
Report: 85; km/h
